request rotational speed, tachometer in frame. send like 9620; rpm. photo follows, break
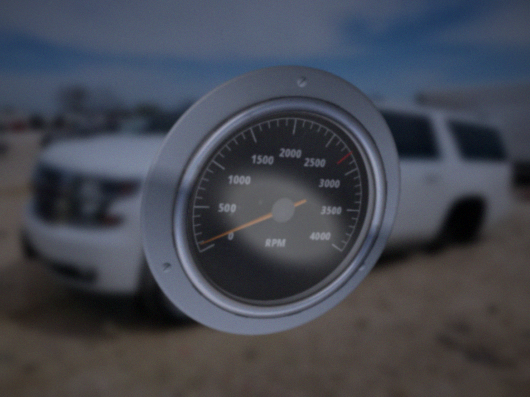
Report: 100; rpm
